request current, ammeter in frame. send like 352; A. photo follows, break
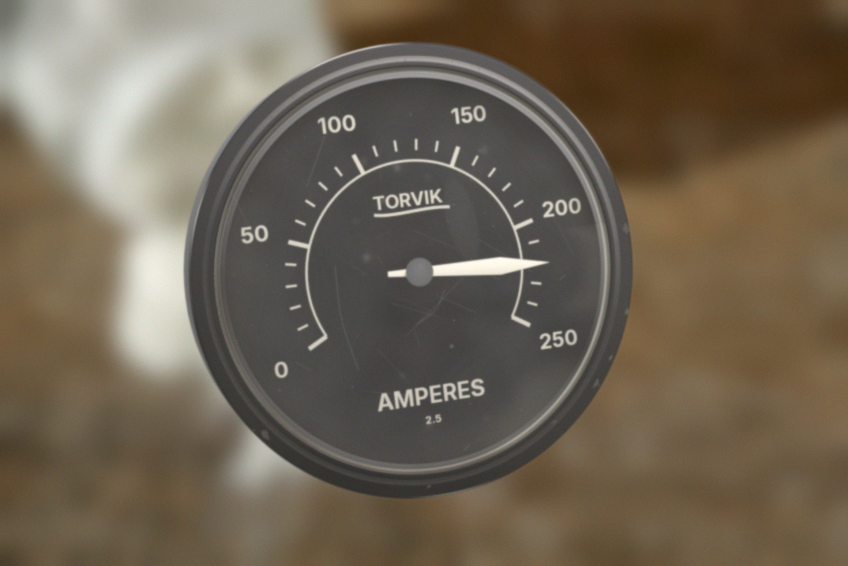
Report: 220; A
